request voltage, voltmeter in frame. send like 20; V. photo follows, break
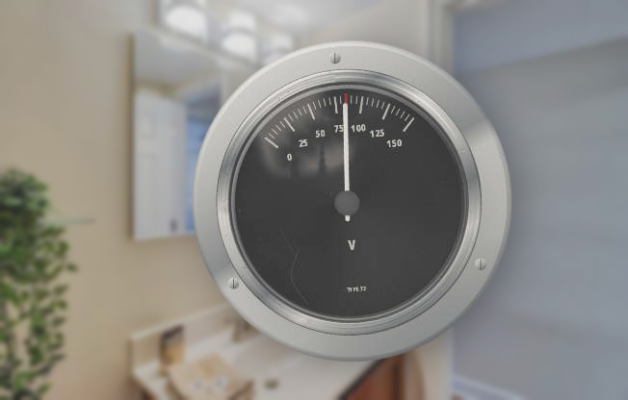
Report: 85; V
